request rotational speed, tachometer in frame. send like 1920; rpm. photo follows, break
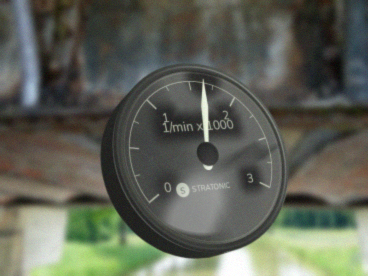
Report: 1625; rpm
